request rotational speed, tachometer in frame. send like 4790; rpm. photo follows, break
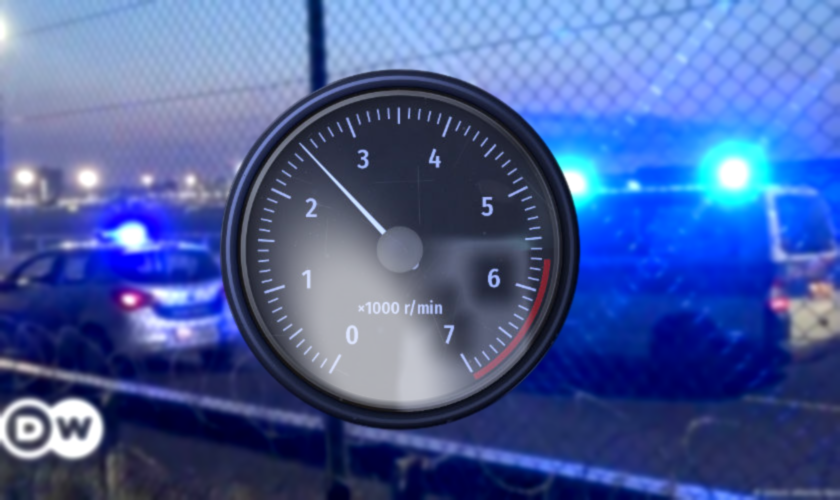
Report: 2500; rpm
